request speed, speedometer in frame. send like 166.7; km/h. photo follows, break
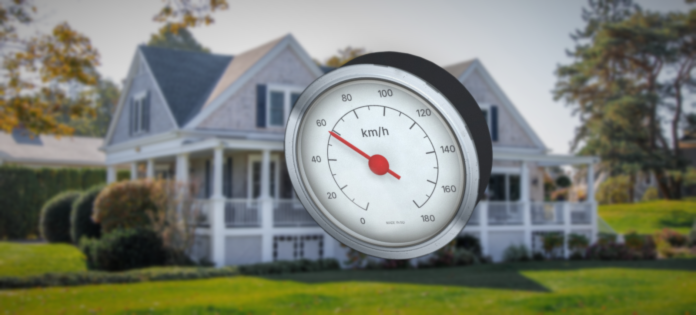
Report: 60; km/h
